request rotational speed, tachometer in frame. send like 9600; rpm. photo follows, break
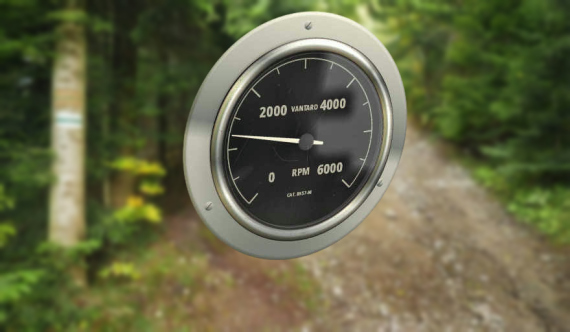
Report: 1250; rpm
